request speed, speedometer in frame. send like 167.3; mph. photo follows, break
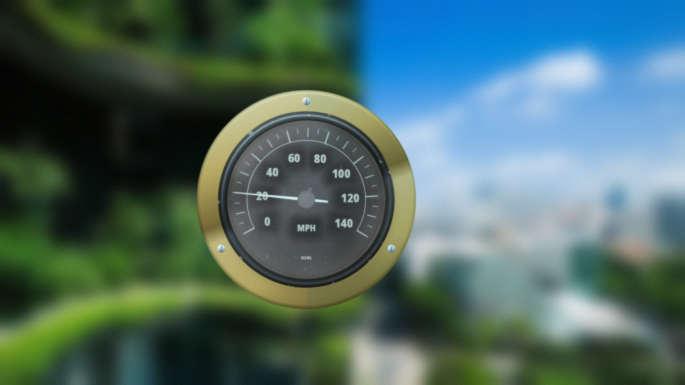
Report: 20; mph
